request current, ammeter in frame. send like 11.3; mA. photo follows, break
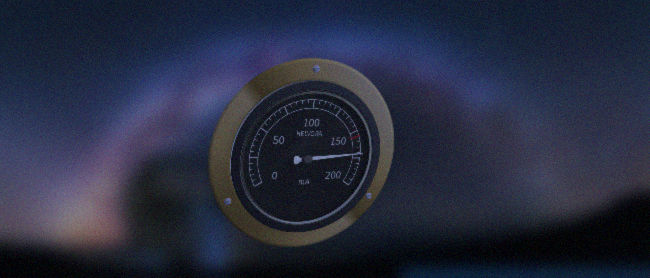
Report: 170; mA
